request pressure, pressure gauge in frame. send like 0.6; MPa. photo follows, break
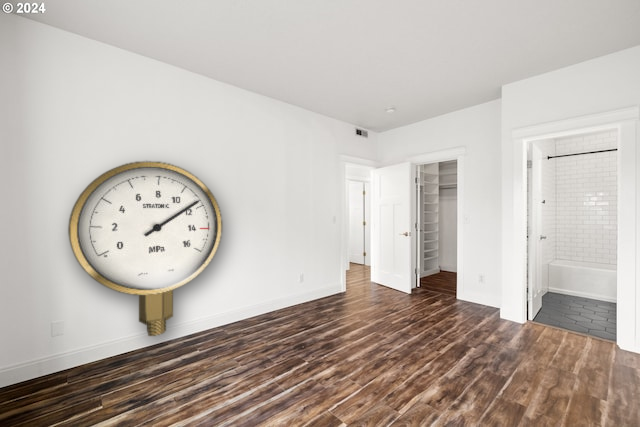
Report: 11.5; MPa
